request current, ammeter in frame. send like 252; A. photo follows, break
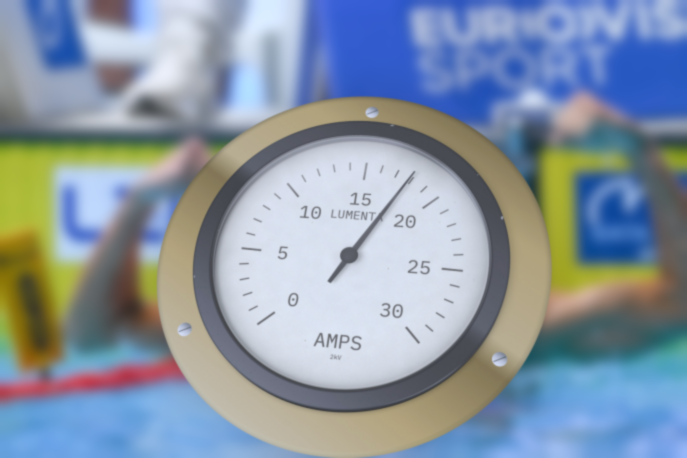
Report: 18; A
